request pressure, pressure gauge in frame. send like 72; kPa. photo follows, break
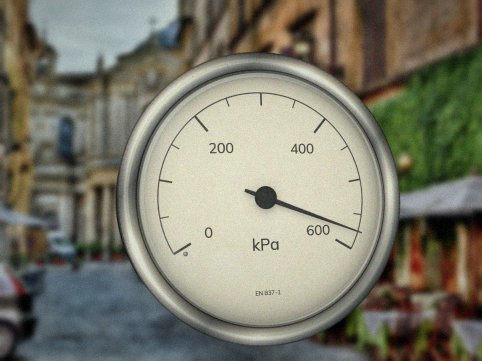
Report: 575; kPa
